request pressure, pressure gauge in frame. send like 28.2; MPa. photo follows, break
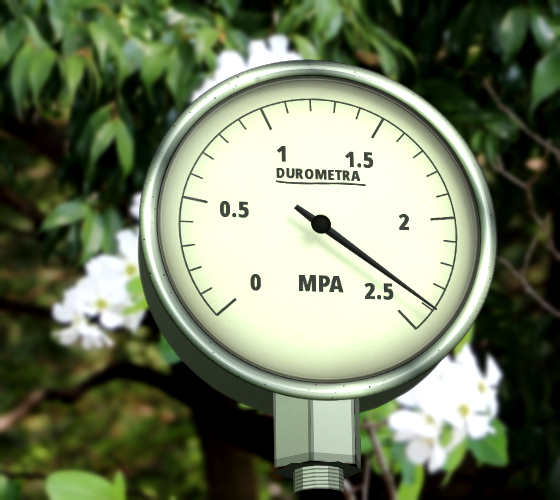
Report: 2.4; MPa
